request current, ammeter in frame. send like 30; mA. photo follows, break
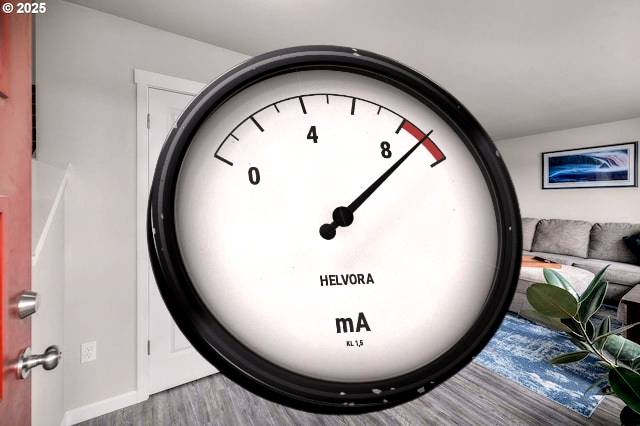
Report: 9; mA
